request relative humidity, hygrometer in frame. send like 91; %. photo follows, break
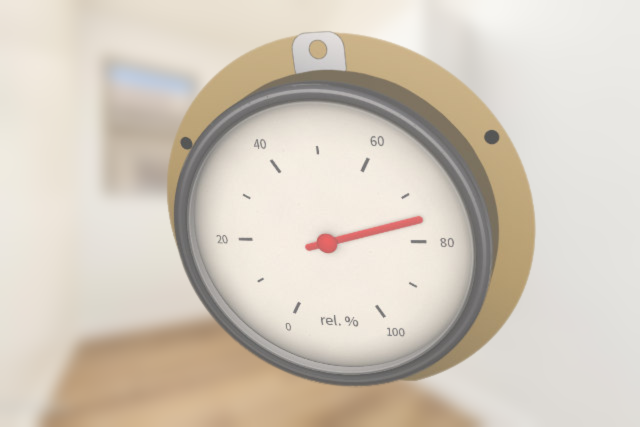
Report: 75; %
